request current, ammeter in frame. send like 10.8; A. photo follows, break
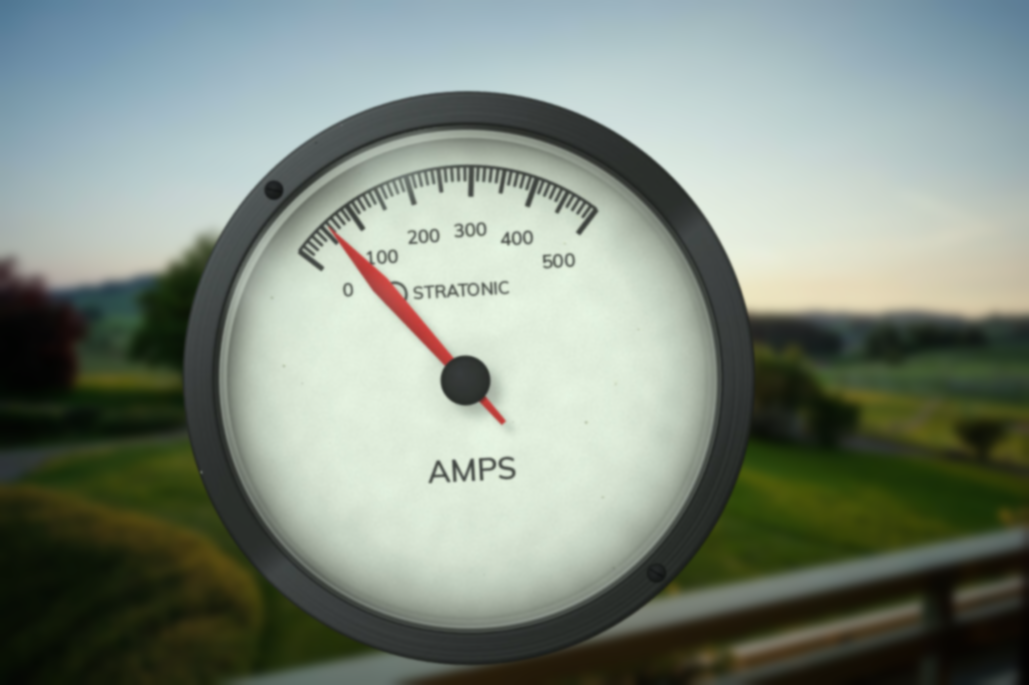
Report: 60; A
